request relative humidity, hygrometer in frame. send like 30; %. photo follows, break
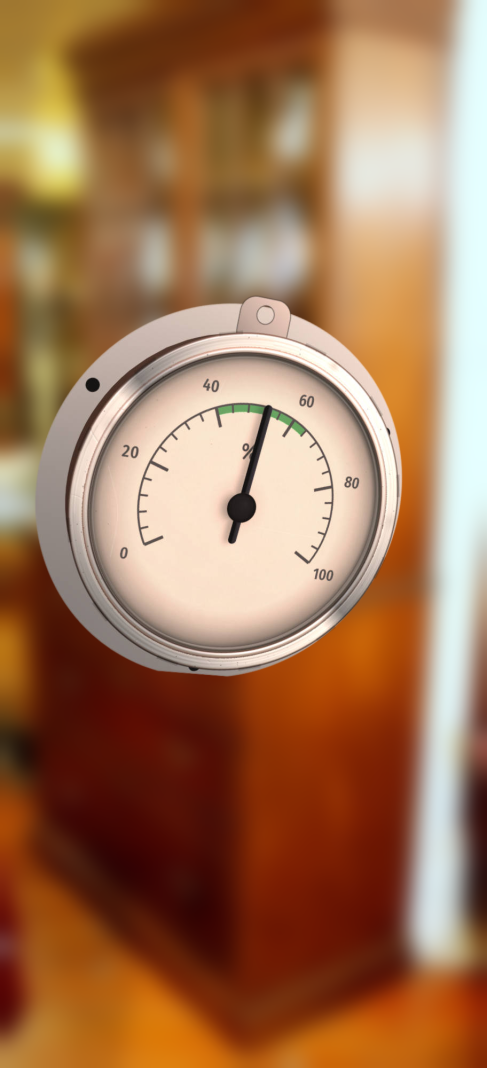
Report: 52; %
